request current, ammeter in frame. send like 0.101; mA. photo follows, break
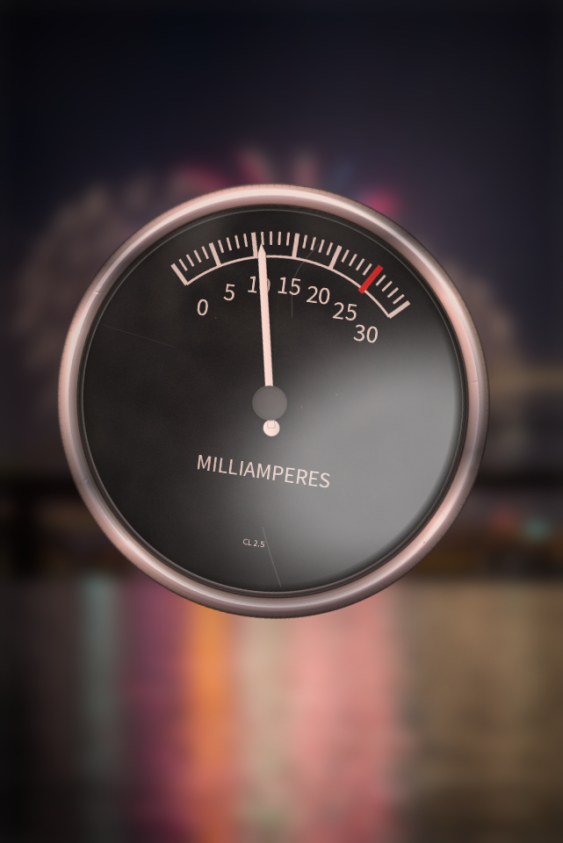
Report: 11; mA
